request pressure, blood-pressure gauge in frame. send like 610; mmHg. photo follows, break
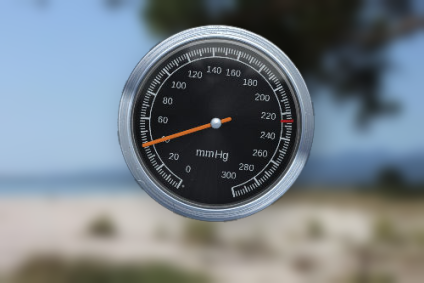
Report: 40; mmHg
